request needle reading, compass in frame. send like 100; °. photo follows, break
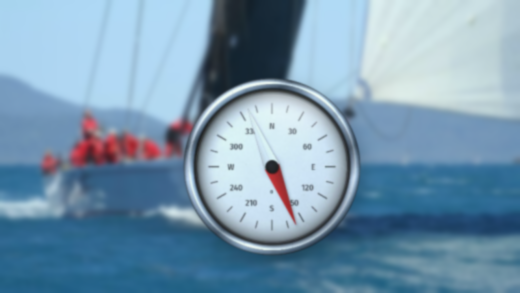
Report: 157.5; °
